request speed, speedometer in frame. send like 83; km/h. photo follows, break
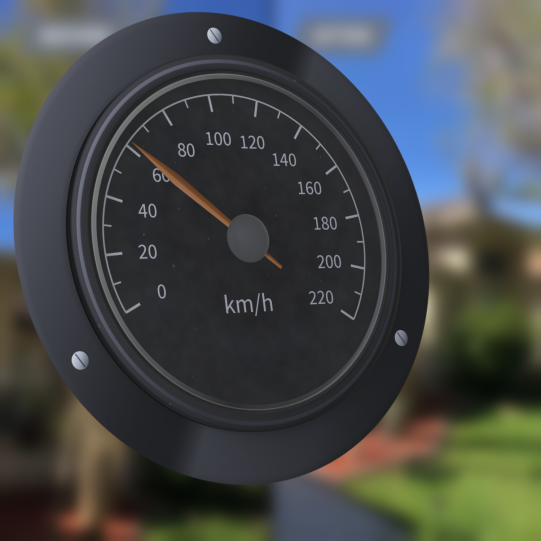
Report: 60; km/h
